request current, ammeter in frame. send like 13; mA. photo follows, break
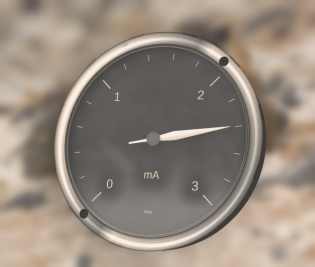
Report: 2.4; mA
